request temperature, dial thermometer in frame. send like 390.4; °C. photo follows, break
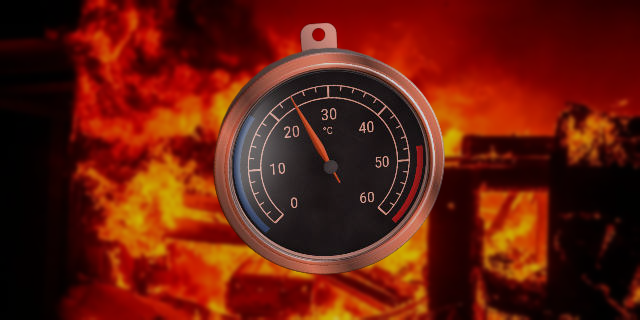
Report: 24; °C
